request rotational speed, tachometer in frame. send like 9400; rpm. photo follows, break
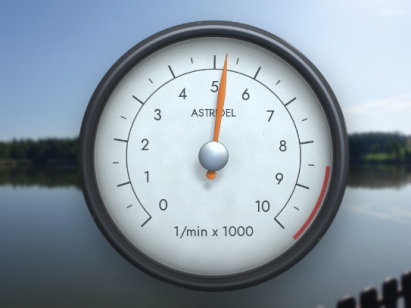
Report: 5250; rpm
